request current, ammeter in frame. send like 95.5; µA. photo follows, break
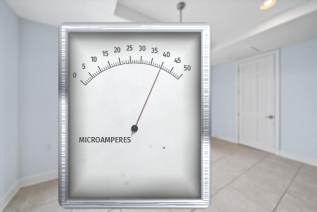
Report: 40; µA
